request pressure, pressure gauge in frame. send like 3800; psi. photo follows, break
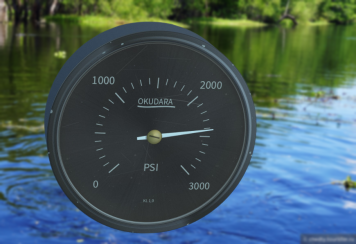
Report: 2400; psi
